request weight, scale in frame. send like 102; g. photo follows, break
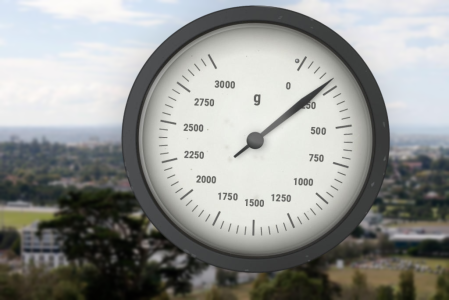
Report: 200; g
